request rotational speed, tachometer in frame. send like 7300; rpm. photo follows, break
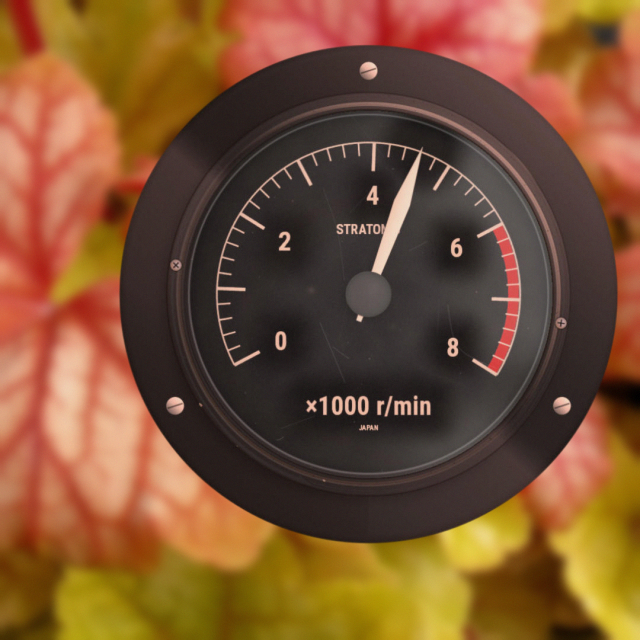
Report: 4600; rpm
